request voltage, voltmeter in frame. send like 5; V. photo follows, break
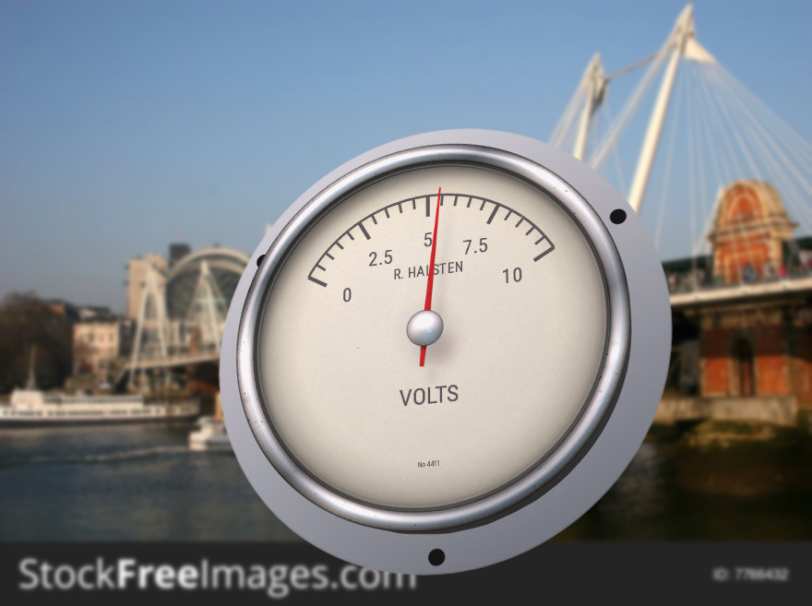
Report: 5.5; V
